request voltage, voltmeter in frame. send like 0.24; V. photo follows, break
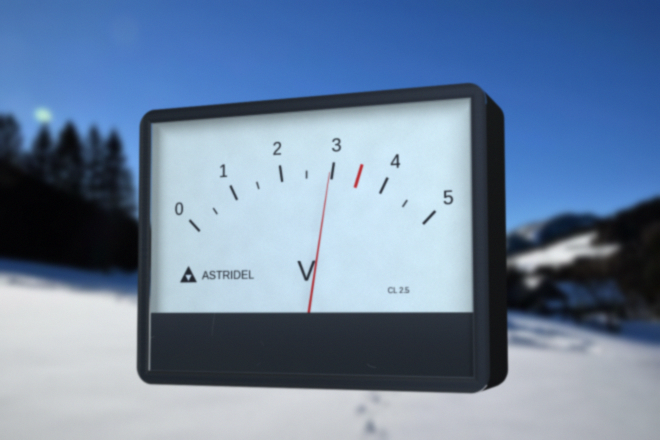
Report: 3; V
